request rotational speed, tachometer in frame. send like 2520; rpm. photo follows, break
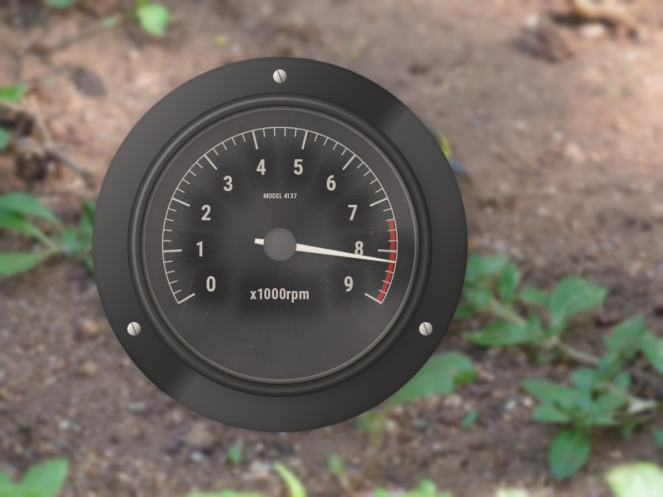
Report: 8200; rpm
